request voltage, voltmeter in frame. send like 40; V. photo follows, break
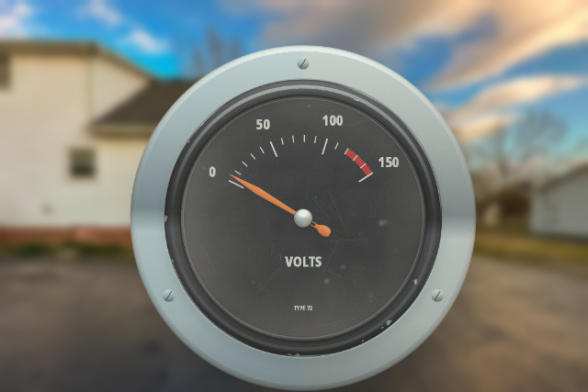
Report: 5; V
